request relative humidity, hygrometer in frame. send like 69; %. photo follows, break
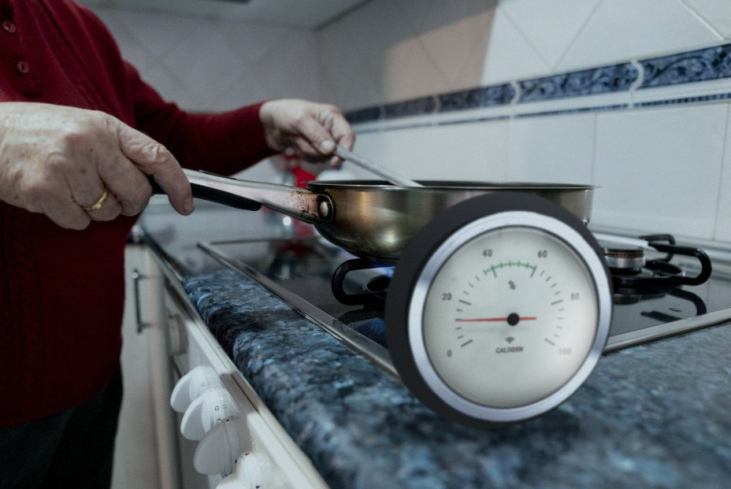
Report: 12; %
